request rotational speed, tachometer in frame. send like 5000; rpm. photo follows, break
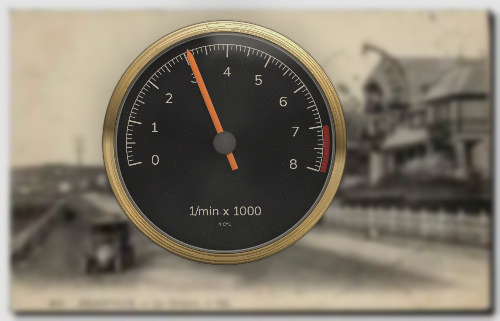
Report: 3100; rpm
